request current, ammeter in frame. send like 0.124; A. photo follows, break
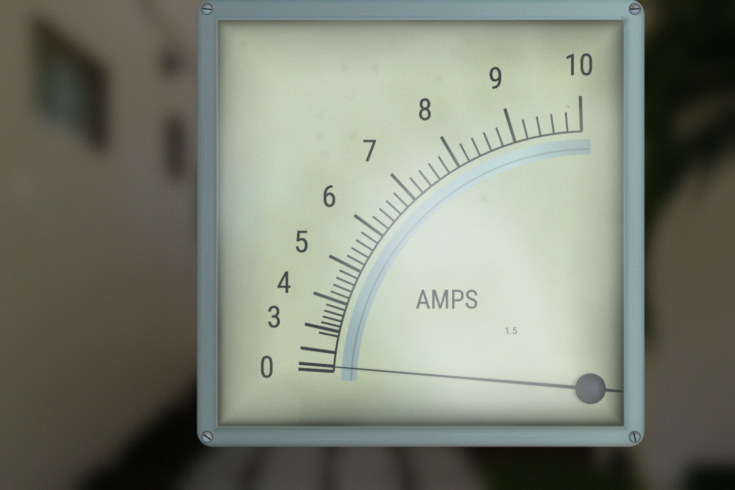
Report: 1; A
